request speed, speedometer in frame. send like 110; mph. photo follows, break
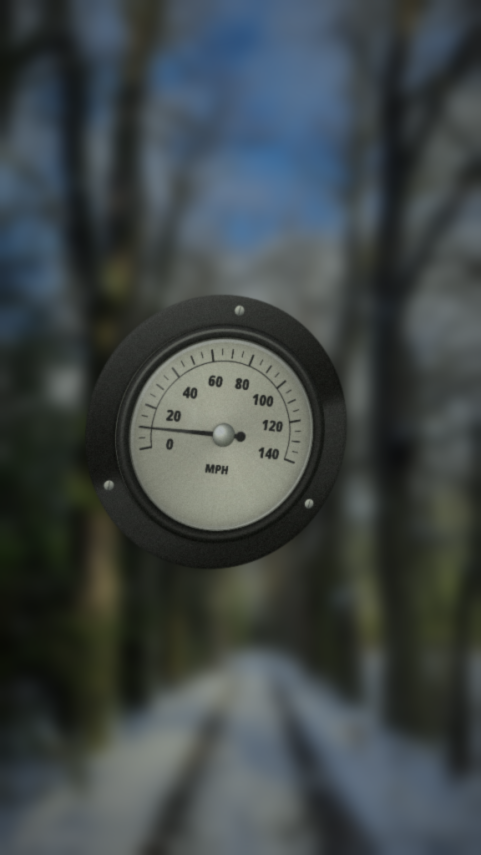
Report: 10; mph
